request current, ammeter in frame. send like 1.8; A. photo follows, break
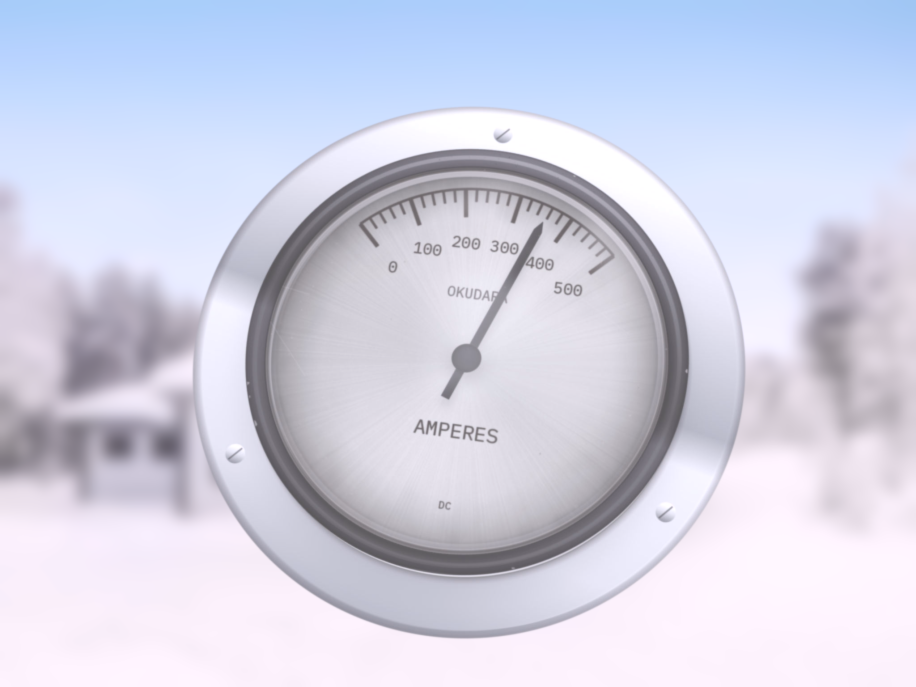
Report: 360; A
